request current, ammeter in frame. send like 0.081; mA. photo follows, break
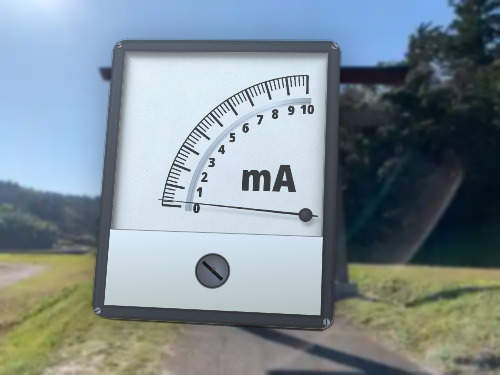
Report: 0.2; mA
